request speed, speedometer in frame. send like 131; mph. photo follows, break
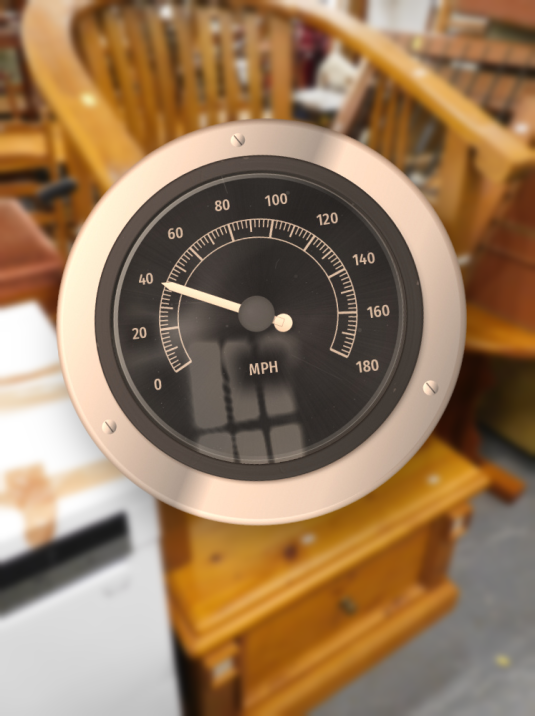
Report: 40; mph
